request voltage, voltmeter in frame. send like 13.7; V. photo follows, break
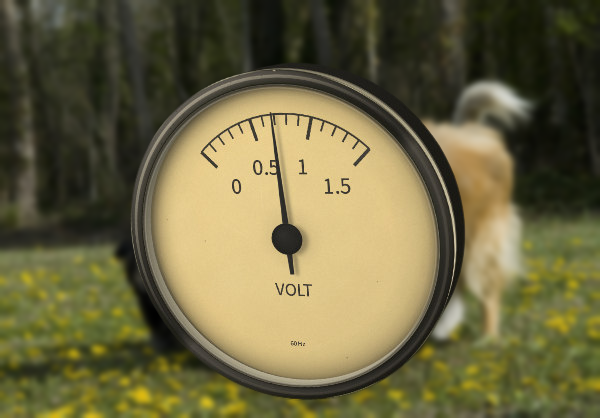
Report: 0.7; V
